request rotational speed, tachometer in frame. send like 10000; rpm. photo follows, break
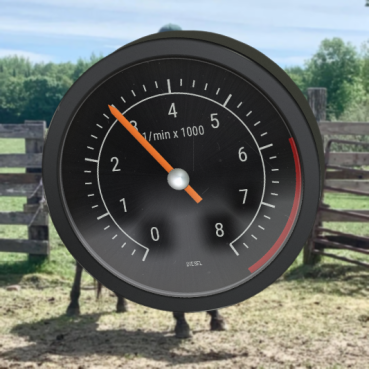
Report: 3000; rpm
